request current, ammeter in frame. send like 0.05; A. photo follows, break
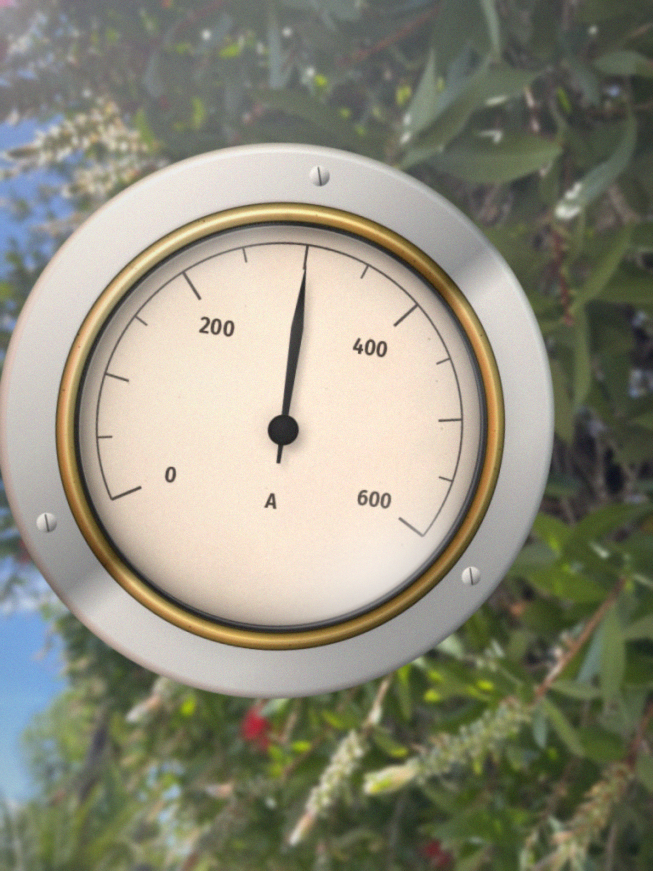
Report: 300; A
